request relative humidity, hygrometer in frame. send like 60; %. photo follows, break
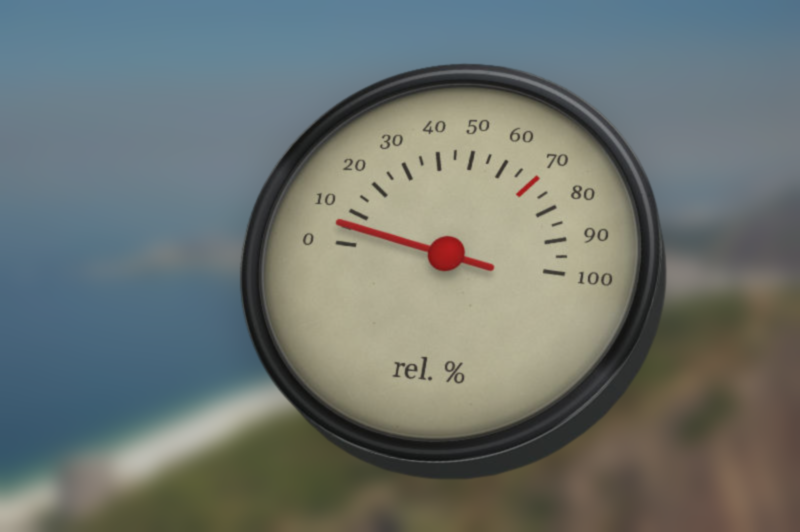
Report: 5; %
